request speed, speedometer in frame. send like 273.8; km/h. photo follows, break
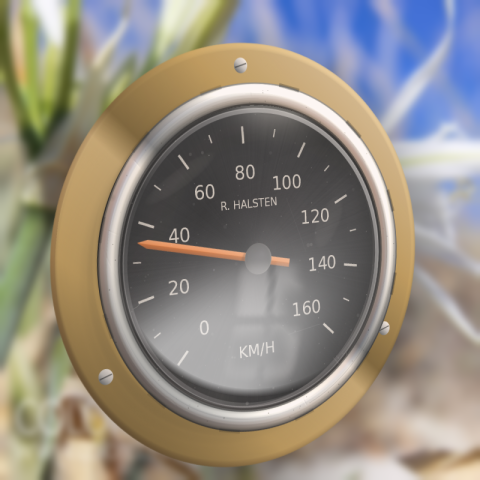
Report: 35; km/h
